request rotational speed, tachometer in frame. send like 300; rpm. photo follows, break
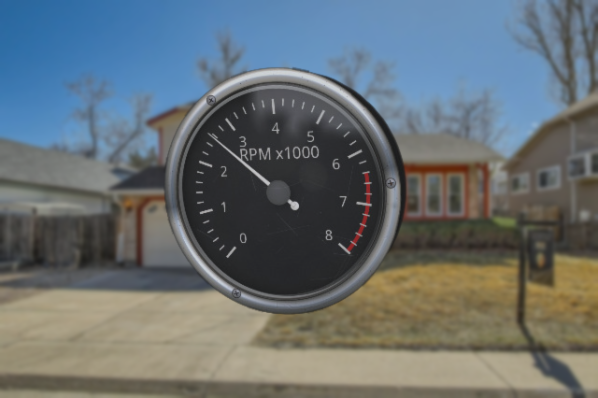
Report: 2600; rpm
